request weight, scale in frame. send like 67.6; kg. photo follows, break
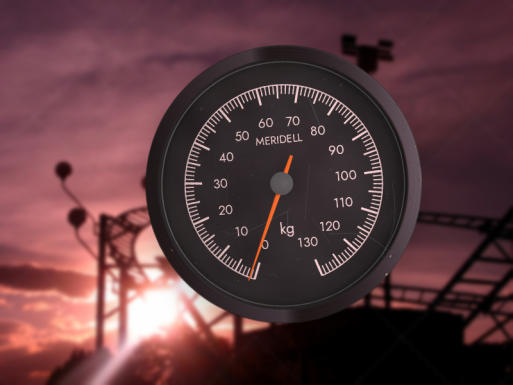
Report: 1; kg
